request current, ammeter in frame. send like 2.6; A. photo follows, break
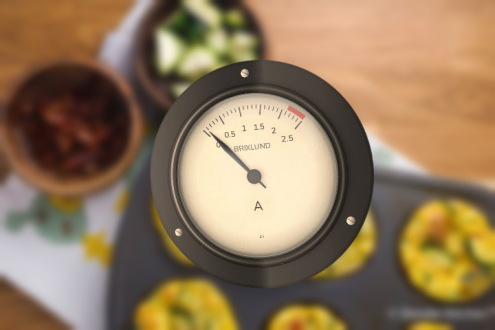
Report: 0.1; A
